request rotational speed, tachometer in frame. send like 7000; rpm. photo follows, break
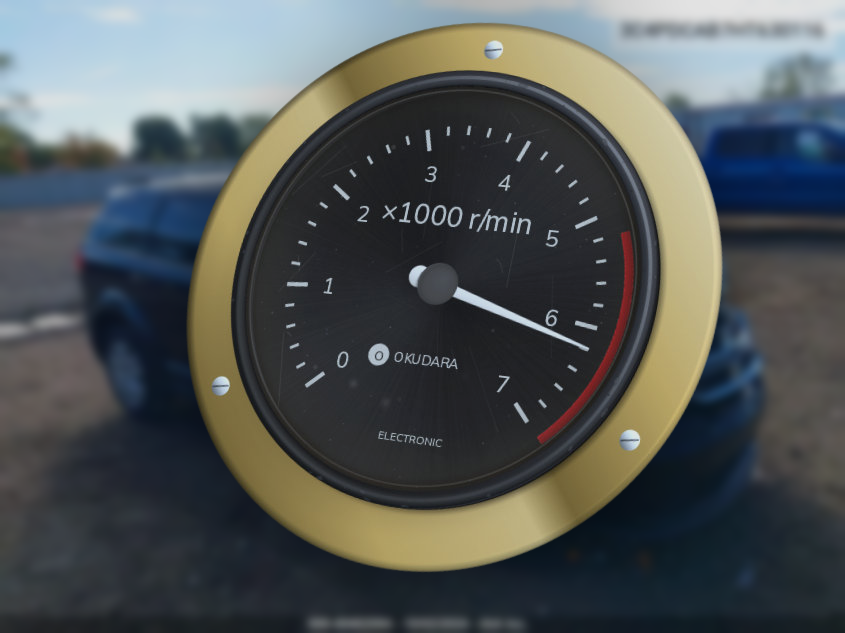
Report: 6200; rpm
